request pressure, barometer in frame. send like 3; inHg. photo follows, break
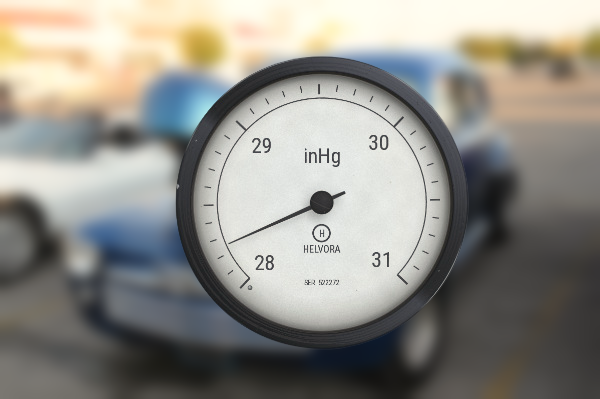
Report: 28.25; inHg
